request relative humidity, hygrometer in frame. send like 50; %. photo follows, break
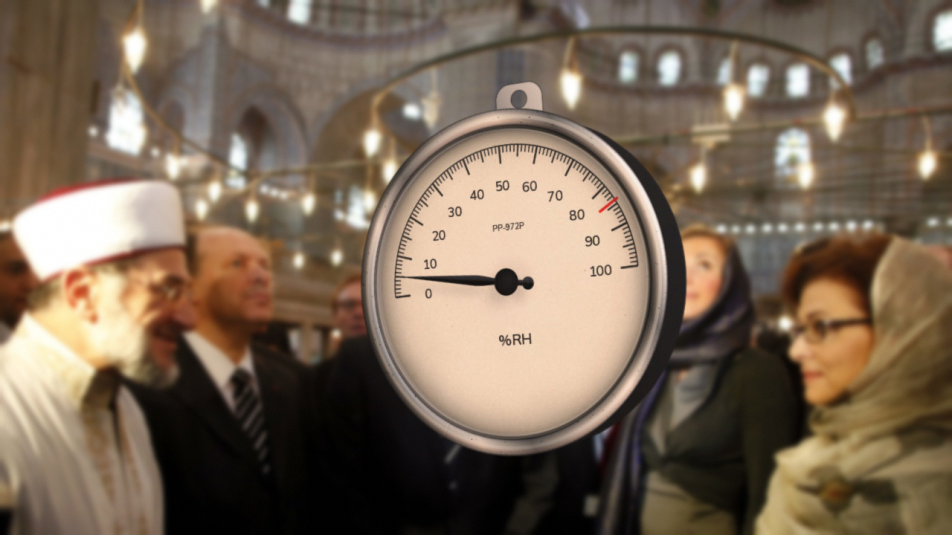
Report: 5; %
